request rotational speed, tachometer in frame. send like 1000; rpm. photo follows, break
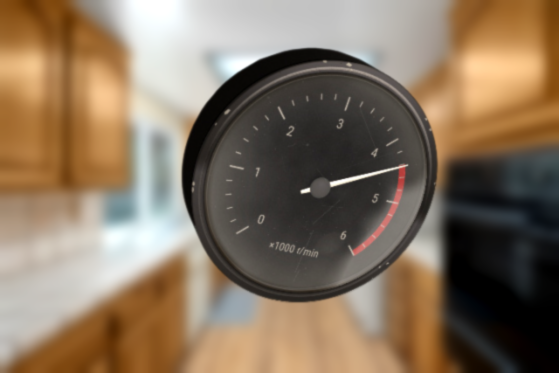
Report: 4400; rpm
